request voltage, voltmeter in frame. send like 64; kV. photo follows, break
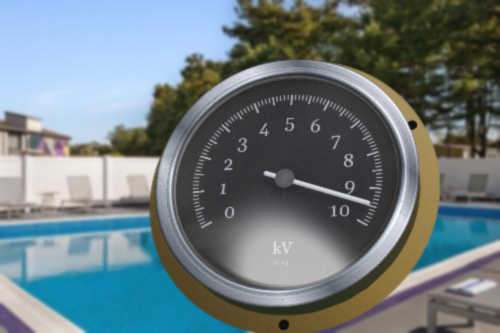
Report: 9.5; kV
